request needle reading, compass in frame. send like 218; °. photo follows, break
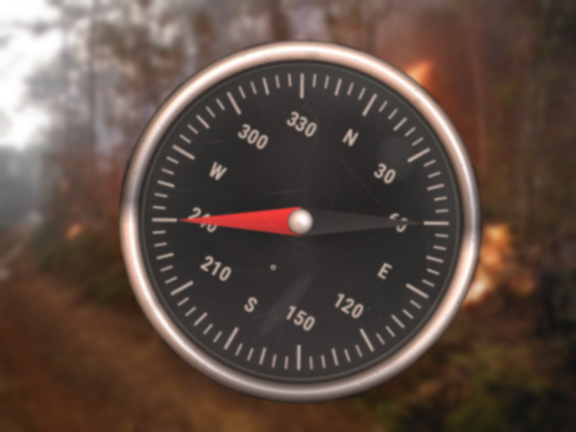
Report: 240; °
